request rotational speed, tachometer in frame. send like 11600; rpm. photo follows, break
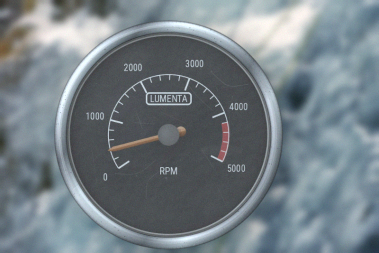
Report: 400; rpm
